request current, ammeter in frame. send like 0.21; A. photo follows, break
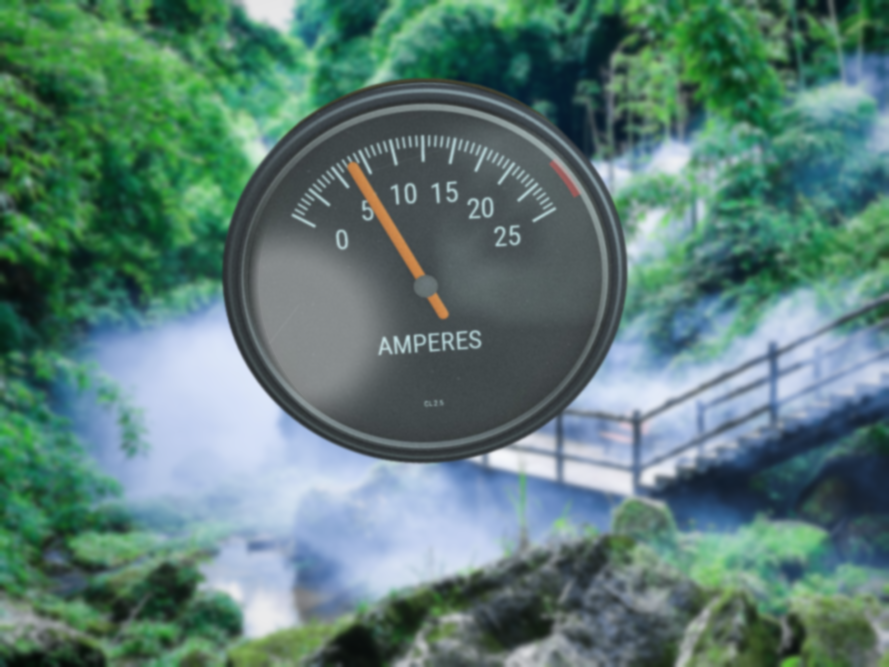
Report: 6.5; A
